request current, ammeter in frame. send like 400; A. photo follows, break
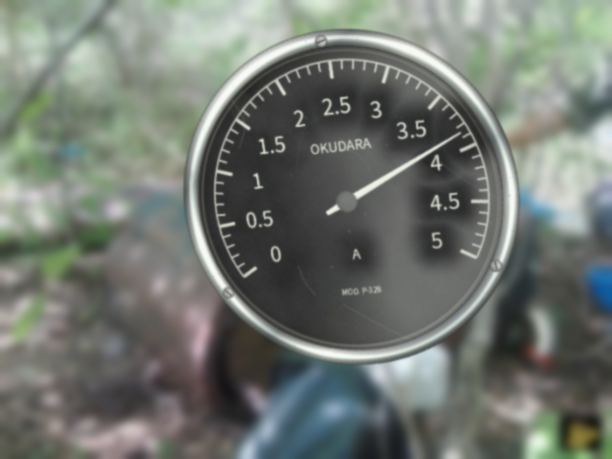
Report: 3.85; A
